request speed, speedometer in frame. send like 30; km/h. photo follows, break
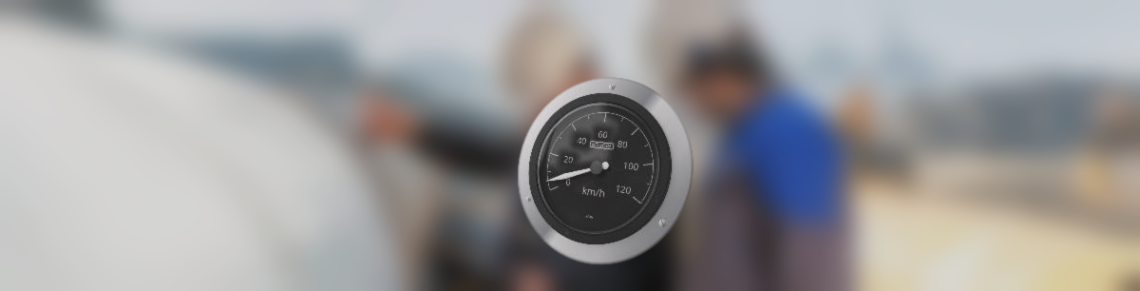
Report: 5; km/h
